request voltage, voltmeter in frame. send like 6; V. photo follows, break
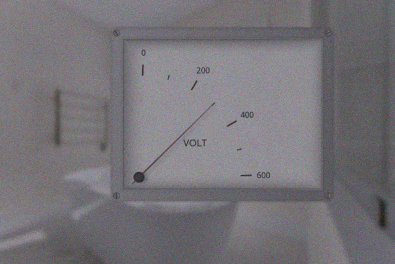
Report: 300; V
